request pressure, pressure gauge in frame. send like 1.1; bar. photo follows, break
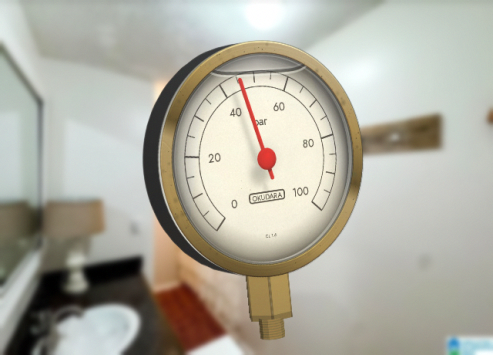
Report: 45; bar
